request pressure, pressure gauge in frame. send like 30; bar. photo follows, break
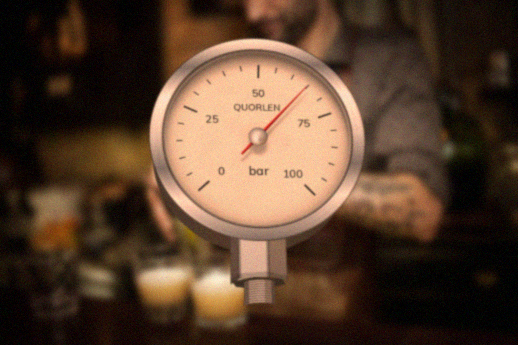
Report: 65; bar
